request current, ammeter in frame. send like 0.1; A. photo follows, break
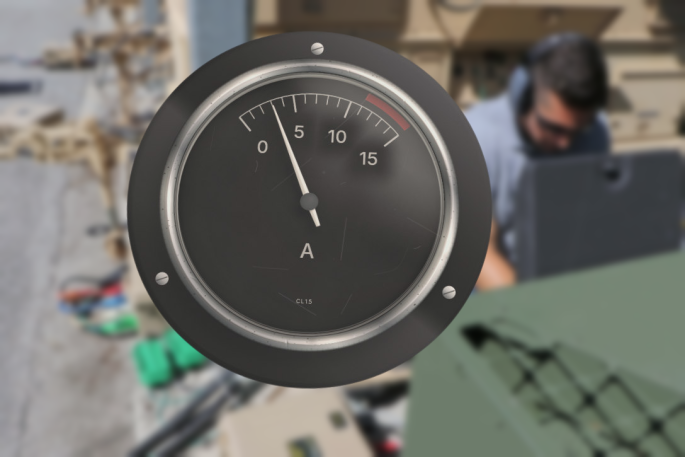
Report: 3; A
